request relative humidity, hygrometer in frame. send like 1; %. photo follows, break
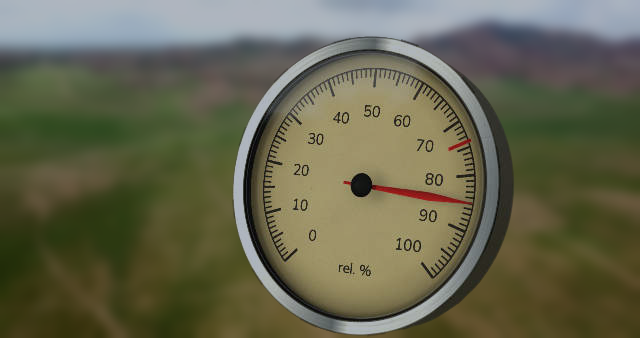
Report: 85; %
